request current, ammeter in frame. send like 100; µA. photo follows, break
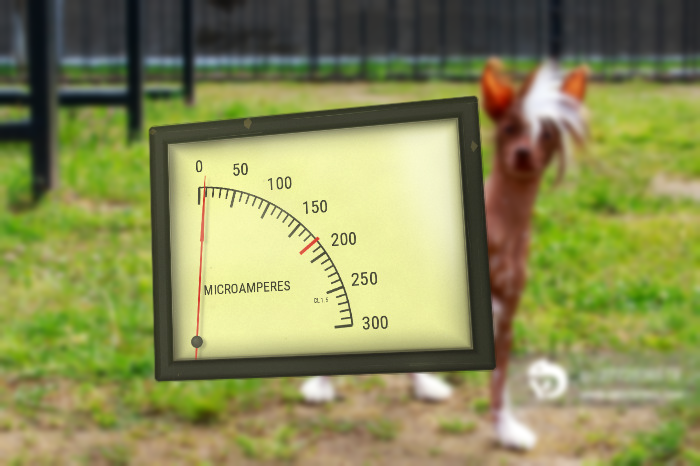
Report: 10; µA
